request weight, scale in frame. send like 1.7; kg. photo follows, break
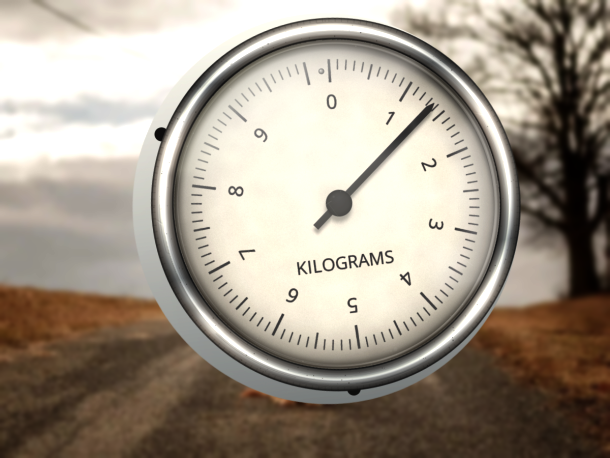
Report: 1.35; kg
